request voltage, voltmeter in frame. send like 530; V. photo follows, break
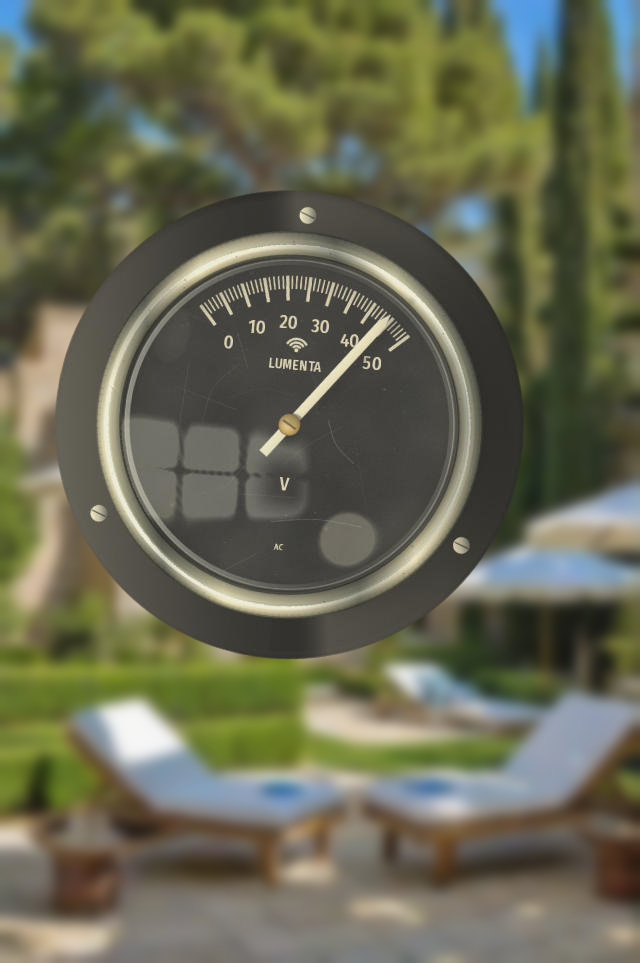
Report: 44; V
